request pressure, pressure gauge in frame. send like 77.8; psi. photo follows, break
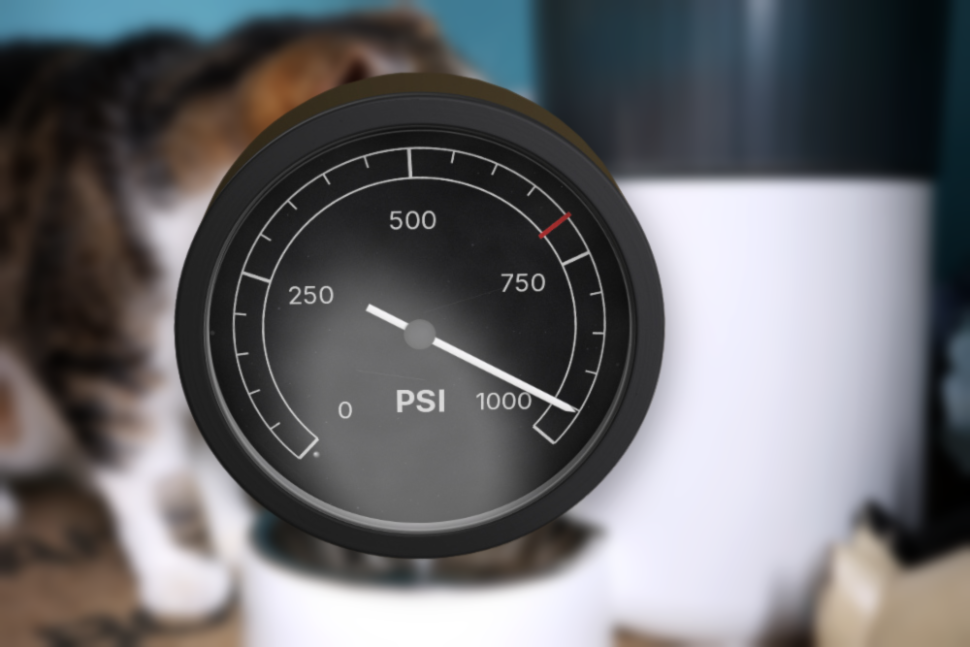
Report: 950; psi
